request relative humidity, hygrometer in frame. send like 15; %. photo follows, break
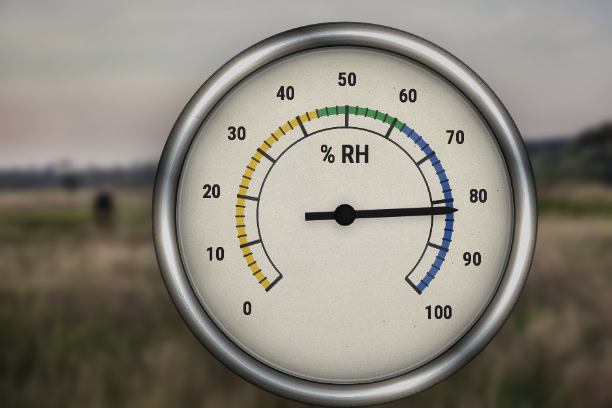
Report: 82; %
